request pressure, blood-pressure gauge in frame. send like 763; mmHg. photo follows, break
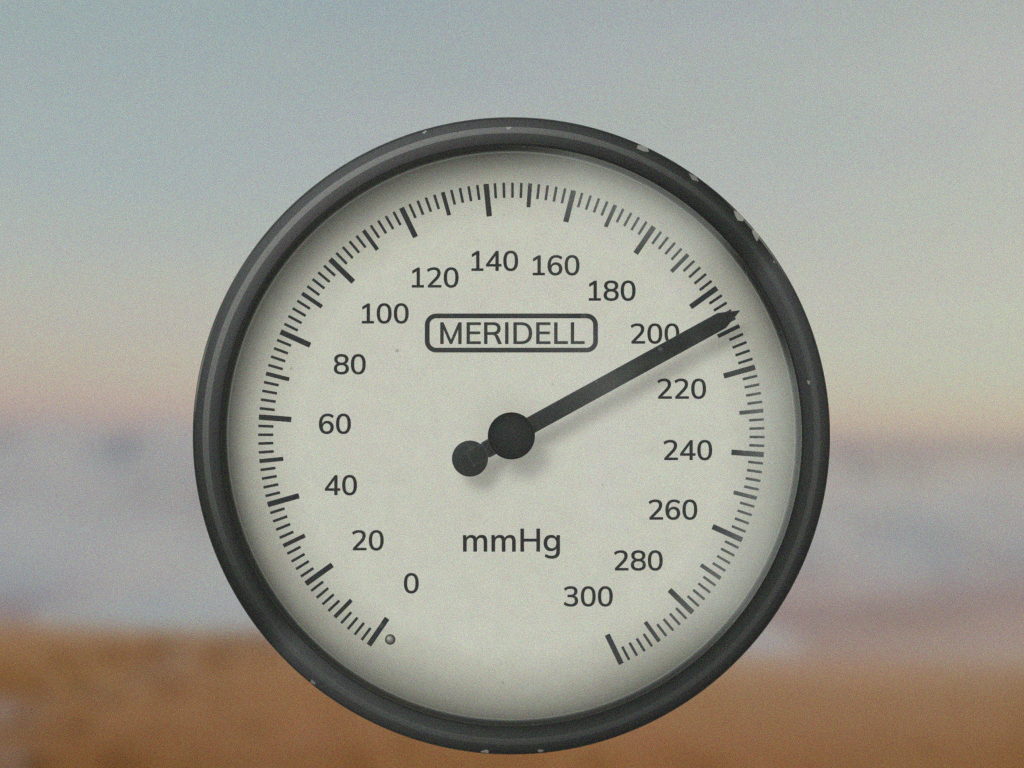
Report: 207; mmHg
